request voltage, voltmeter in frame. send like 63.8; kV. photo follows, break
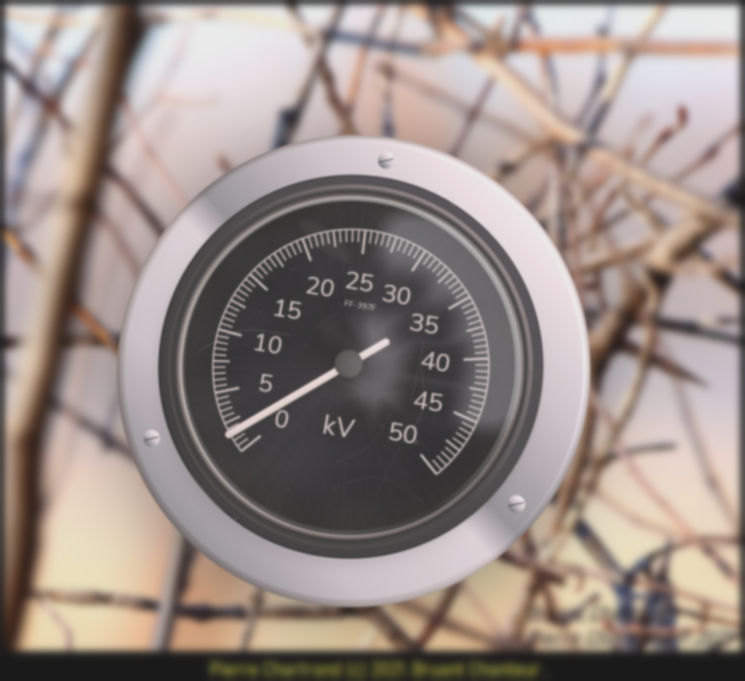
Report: 1.5; kV
